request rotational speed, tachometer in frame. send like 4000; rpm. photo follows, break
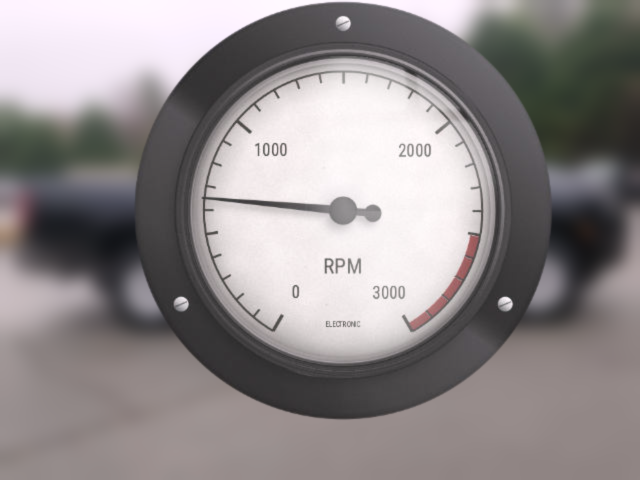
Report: 650; rpm
